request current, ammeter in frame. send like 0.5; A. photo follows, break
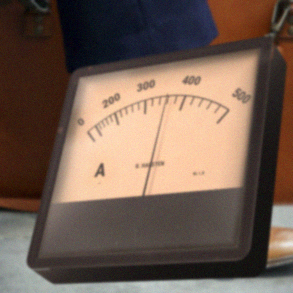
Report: 360; A
